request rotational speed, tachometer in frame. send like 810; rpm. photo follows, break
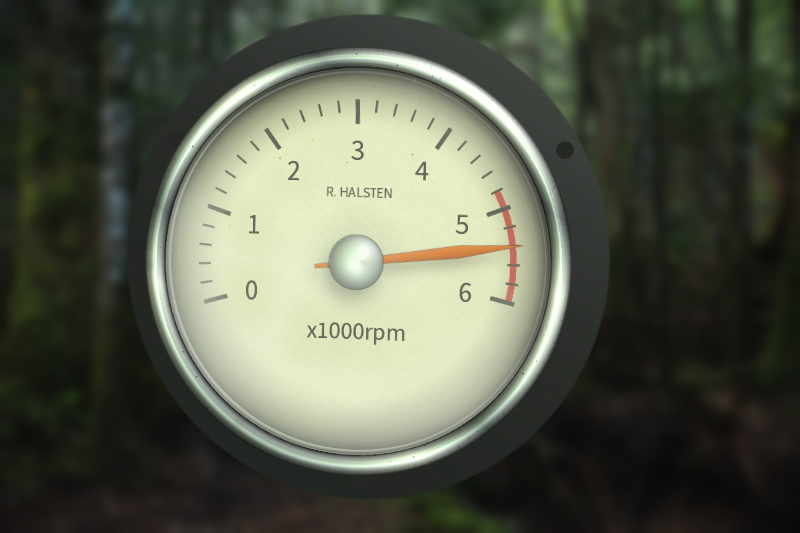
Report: 5400; rpm
